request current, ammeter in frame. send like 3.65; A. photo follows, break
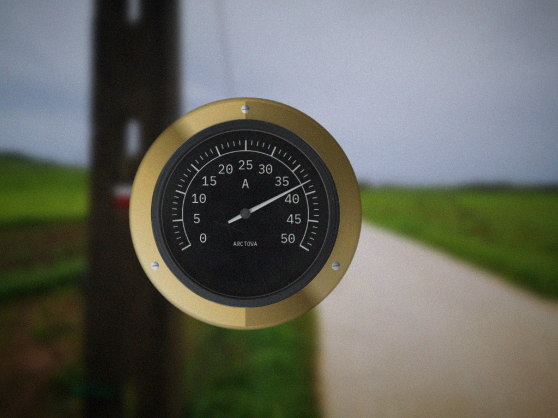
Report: 38; A
